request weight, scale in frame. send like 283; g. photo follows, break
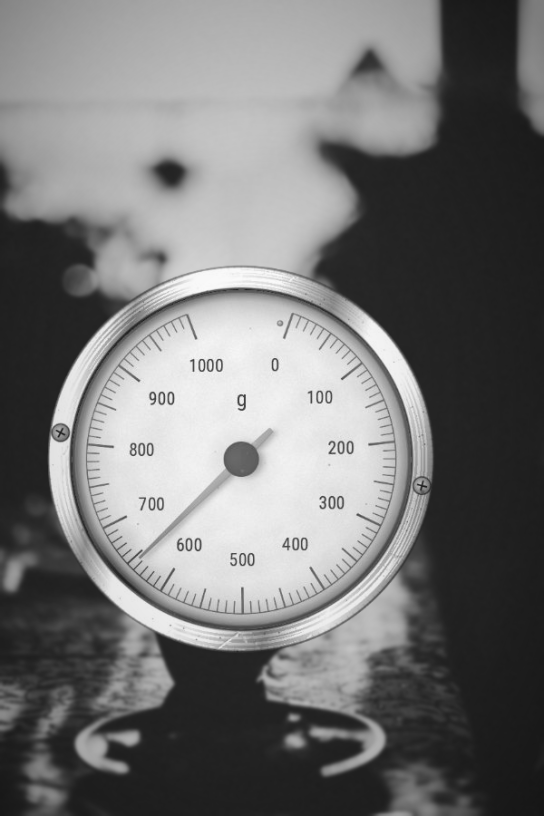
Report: 645; g
